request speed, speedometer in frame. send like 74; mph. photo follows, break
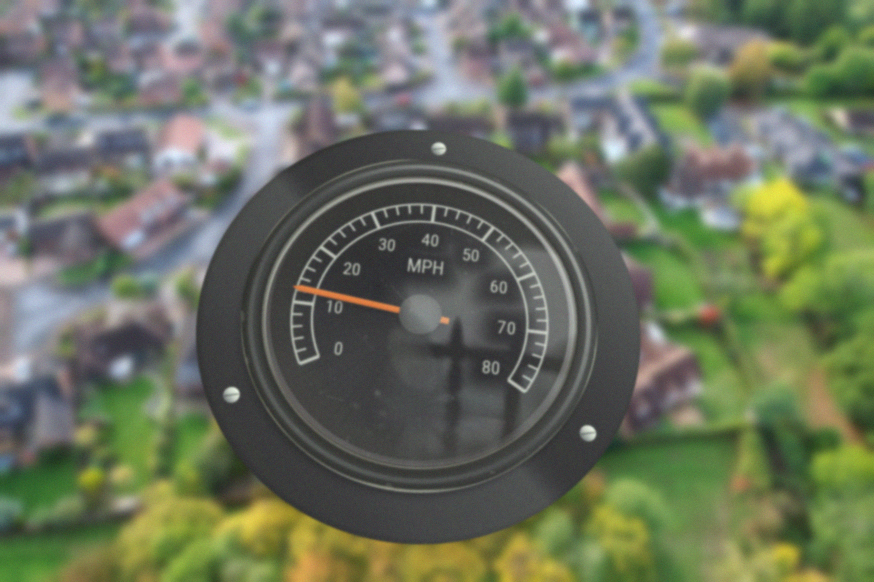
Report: 12; mph
